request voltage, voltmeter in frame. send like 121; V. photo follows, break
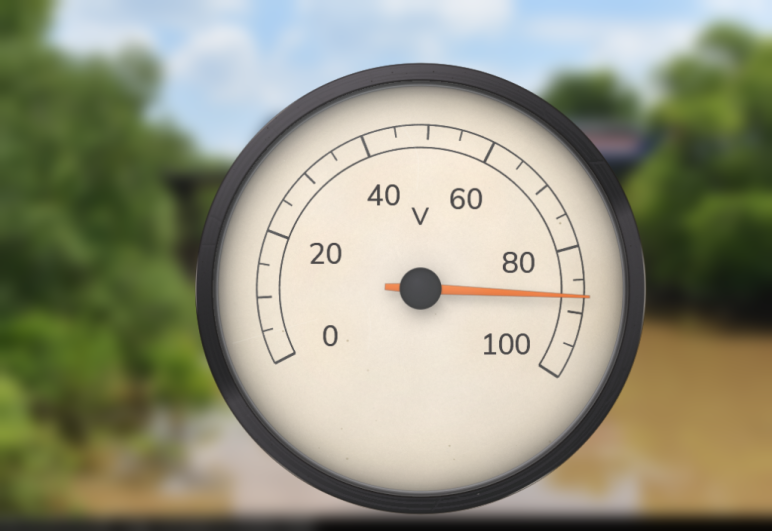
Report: 87.5; V
